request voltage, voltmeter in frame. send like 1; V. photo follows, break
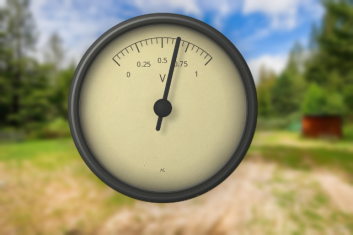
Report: 0.65; V
